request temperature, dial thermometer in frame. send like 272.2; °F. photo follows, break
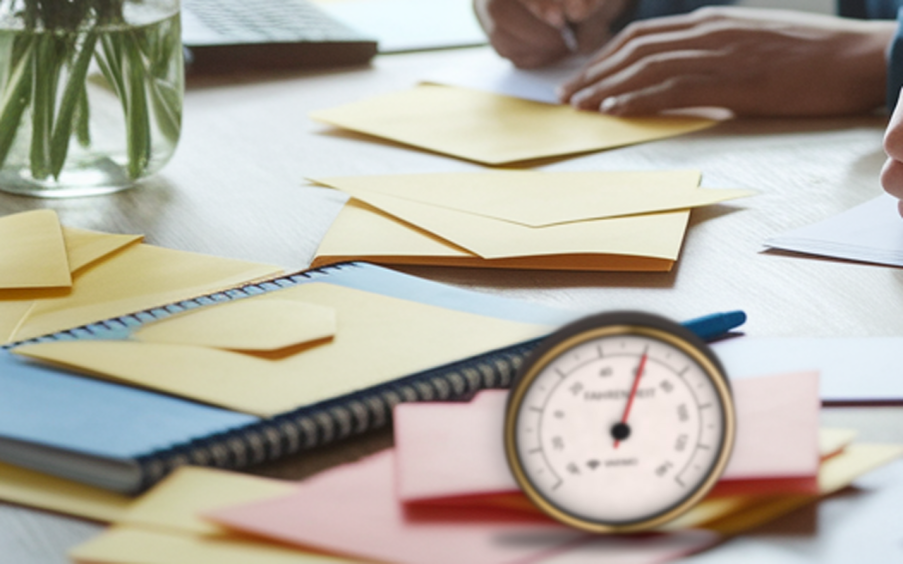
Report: 60; °F
